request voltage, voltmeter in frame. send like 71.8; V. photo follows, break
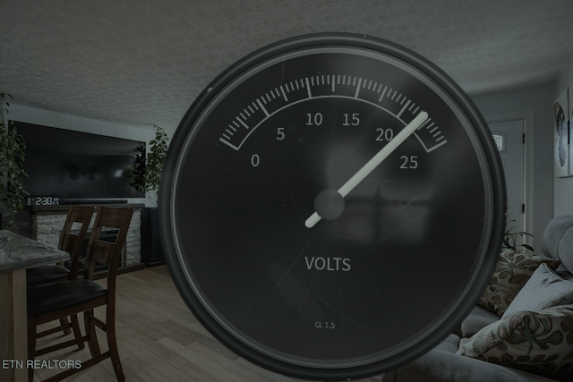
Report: 22; V
